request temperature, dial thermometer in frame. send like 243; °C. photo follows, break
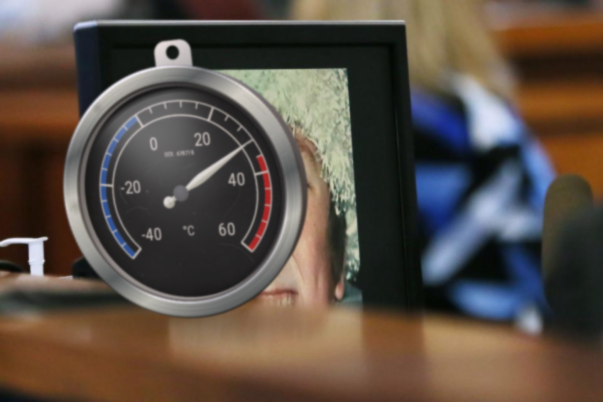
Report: 32; °C
